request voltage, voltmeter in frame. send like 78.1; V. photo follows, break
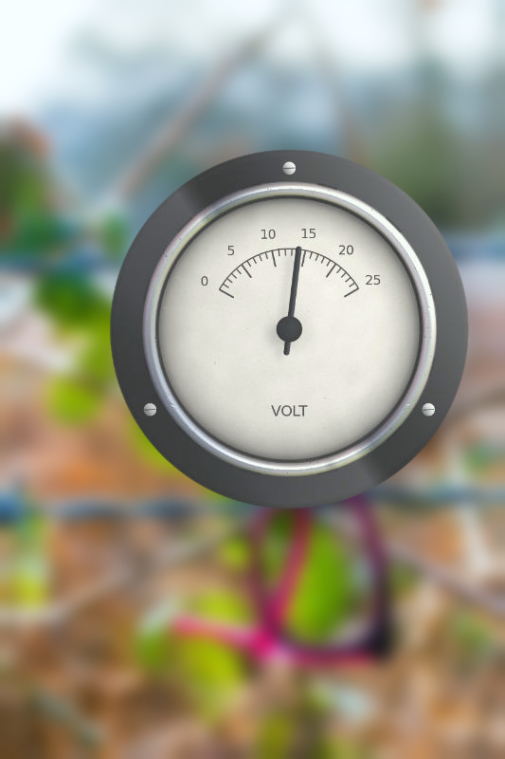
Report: 14; V
